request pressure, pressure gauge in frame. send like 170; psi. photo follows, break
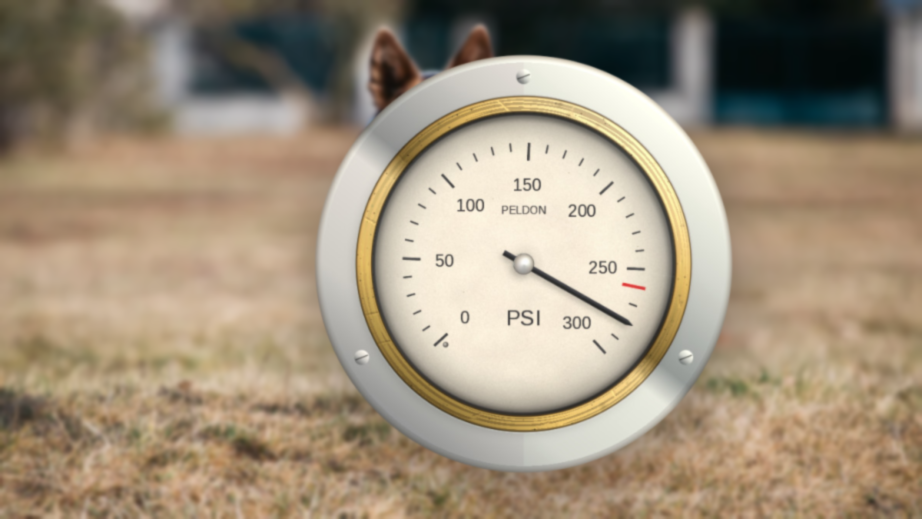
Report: 280; psi
